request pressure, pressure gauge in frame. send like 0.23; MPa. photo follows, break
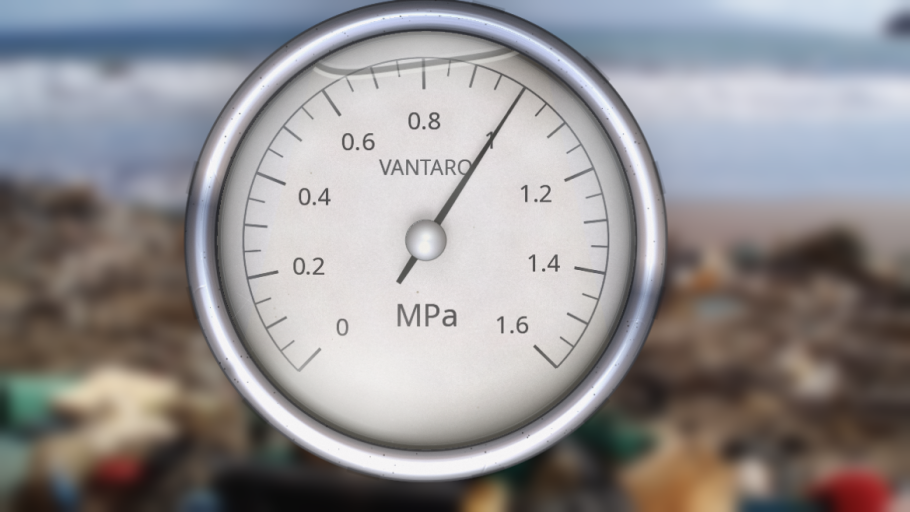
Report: 1; MPa
